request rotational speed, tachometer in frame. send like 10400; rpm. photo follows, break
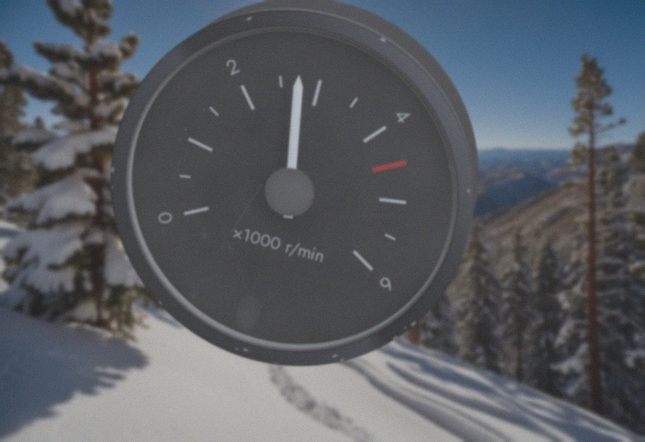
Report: 2750; rpm
